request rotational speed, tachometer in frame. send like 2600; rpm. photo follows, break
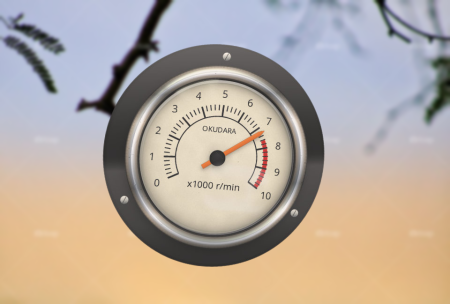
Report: 7200; rpm
